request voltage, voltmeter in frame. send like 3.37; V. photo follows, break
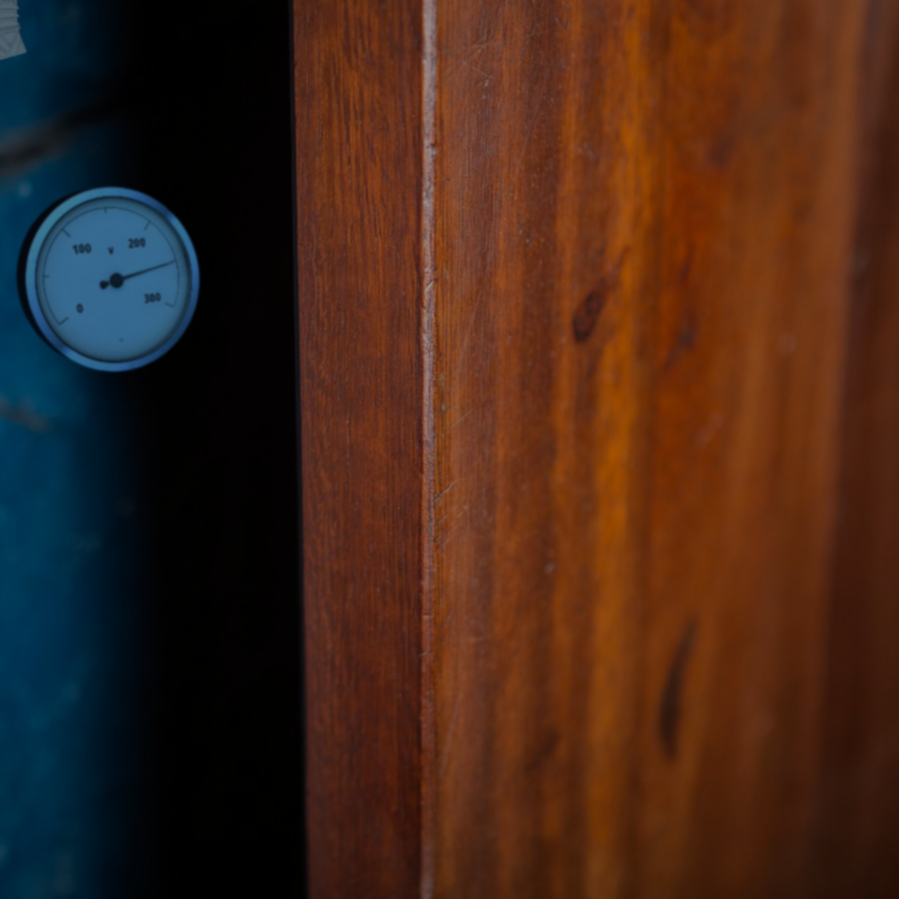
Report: 250; V
